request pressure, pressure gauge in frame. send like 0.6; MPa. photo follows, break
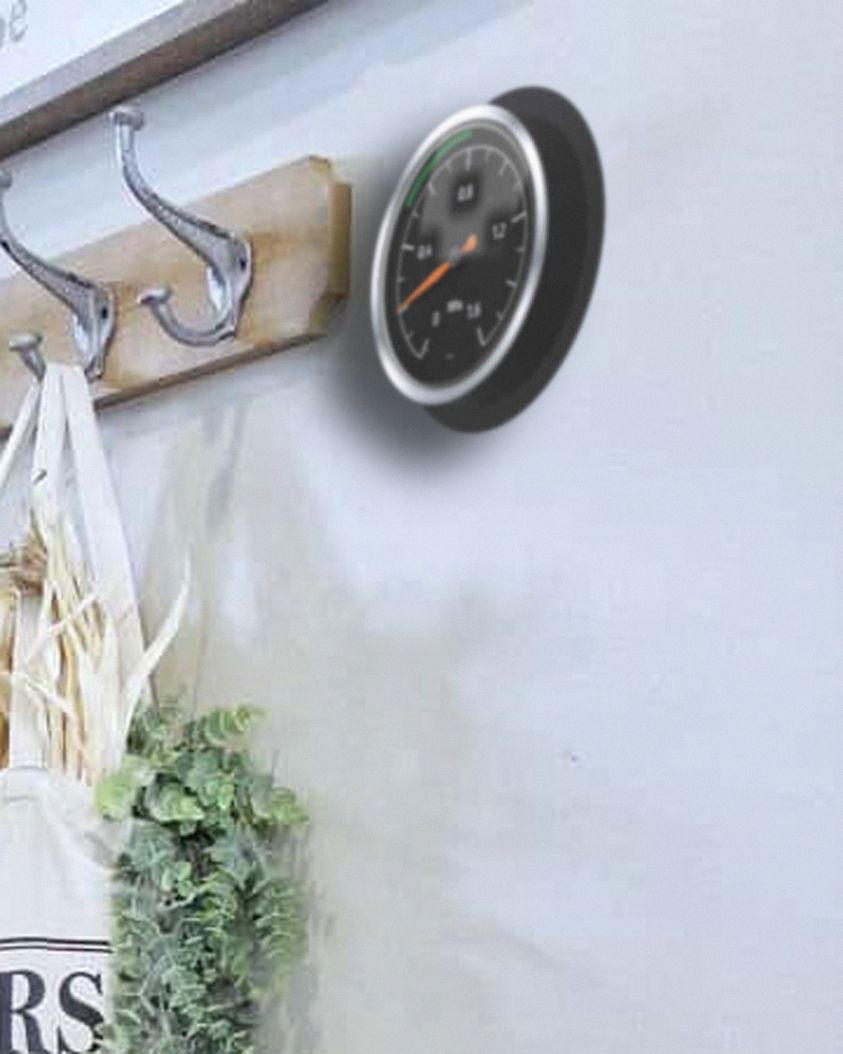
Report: 0.2; MPa
